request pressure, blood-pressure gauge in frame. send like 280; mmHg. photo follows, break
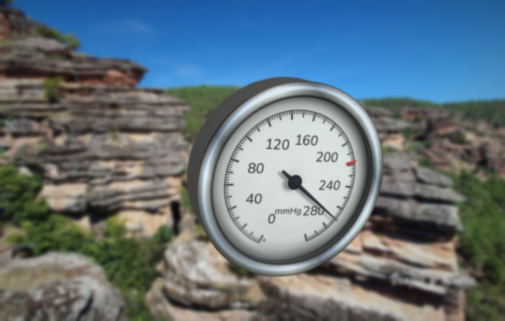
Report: 270; mmHg
